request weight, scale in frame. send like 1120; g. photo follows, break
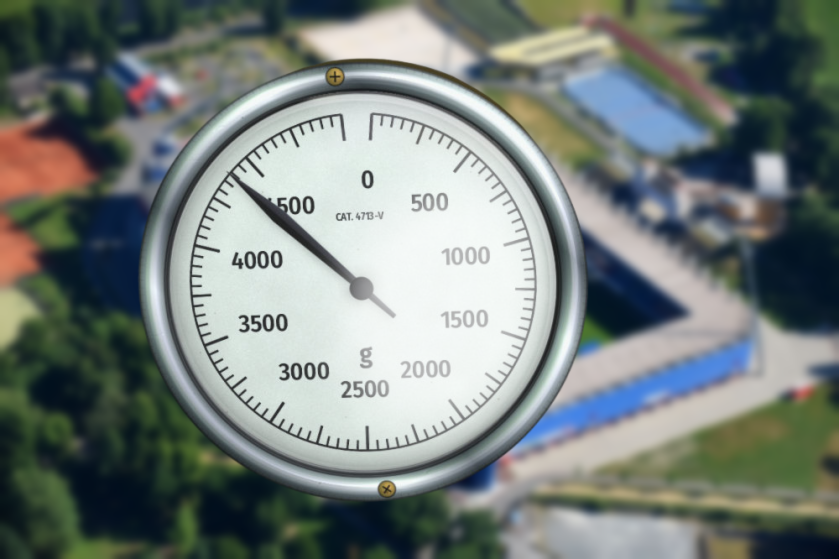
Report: 4400; g
